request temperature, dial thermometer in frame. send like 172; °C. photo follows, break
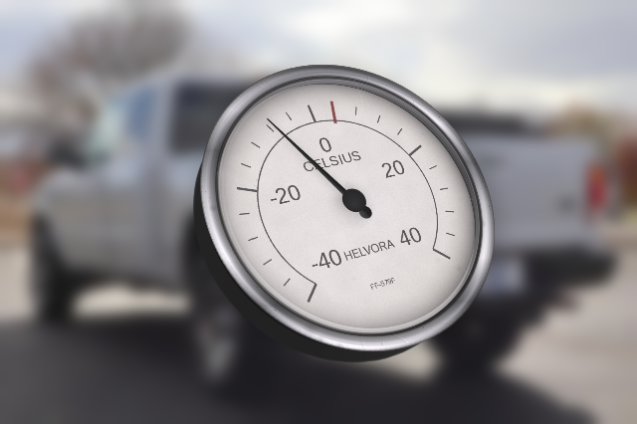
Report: -8; °C
